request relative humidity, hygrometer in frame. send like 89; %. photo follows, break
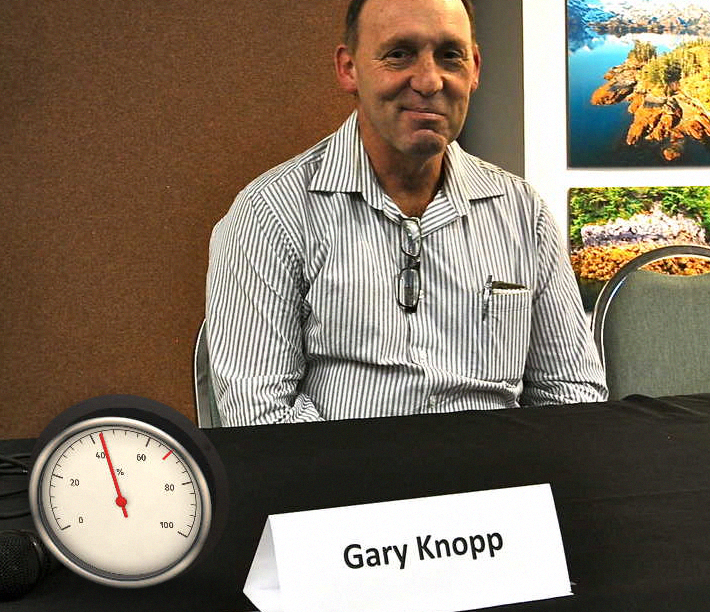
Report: 44; %
